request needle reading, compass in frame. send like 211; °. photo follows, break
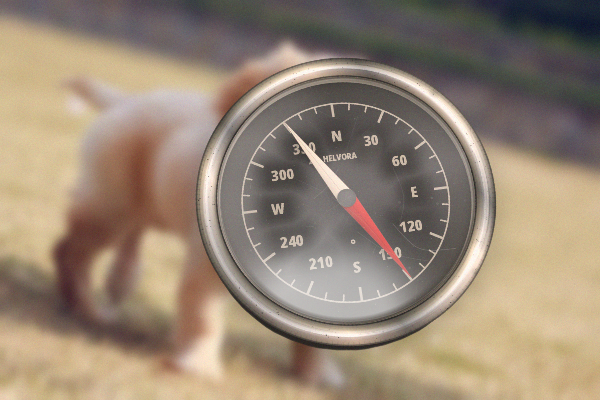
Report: 150; °
